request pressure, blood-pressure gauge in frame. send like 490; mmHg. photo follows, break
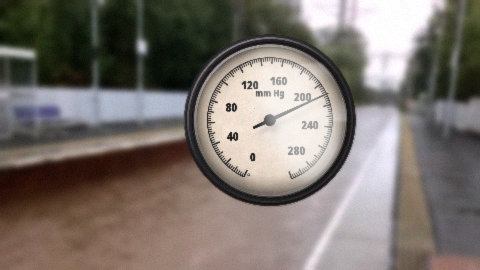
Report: 210; mmHg
